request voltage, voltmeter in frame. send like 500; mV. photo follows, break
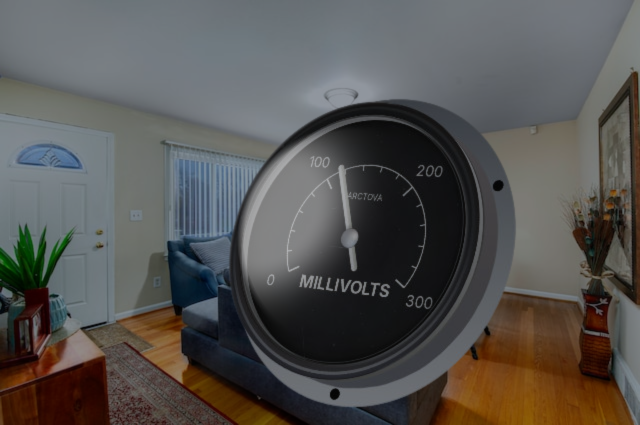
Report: 120; mV
